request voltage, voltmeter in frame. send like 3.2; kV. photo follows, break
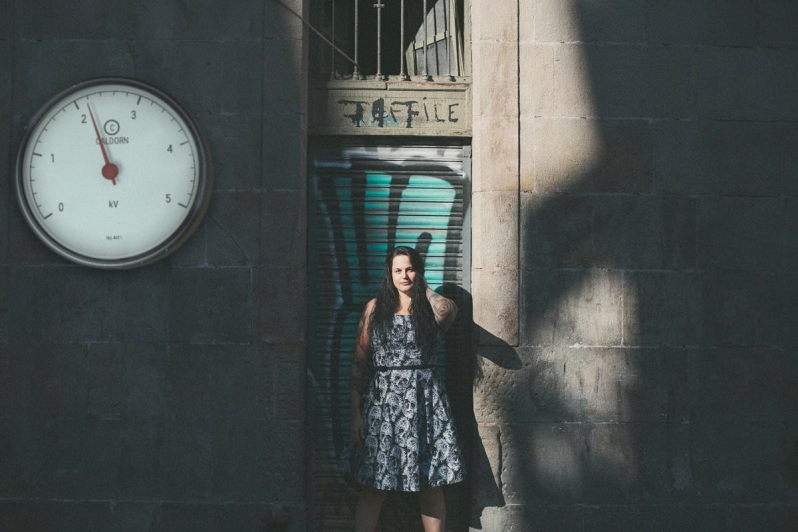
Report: 2.2; kV
